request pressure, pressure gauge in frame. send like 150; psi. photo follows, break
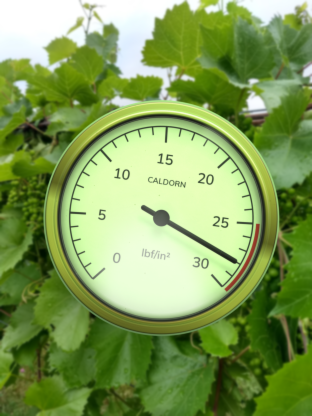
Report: 28; psi
